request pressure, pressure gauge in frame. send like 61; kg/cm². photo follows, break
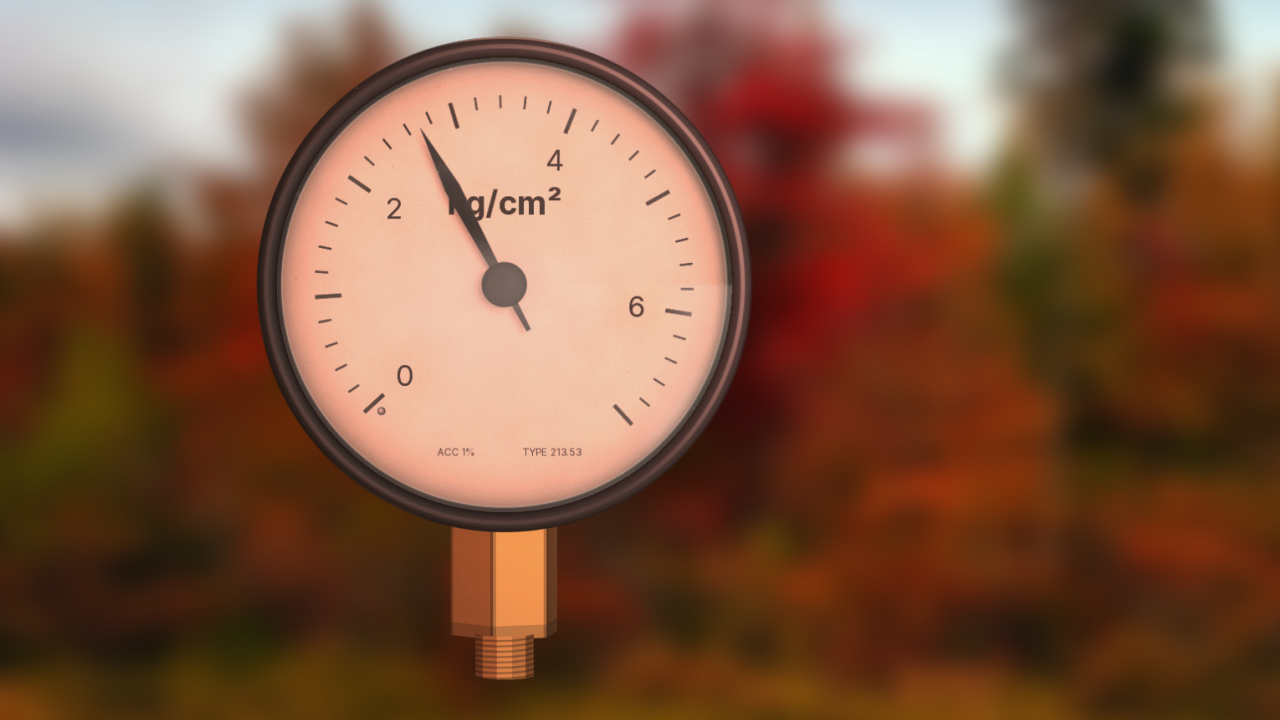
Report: 2.7; kg/cm²
